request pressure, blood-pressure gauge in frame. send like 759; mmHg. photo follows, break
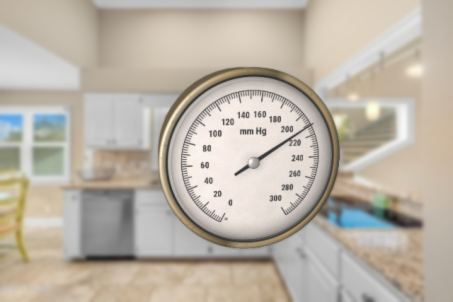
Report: 210; mmHg
